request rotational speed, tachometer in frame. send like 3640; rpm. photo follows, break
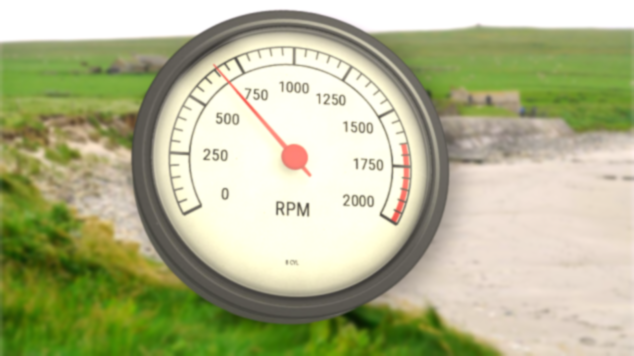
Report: 650; rpm
